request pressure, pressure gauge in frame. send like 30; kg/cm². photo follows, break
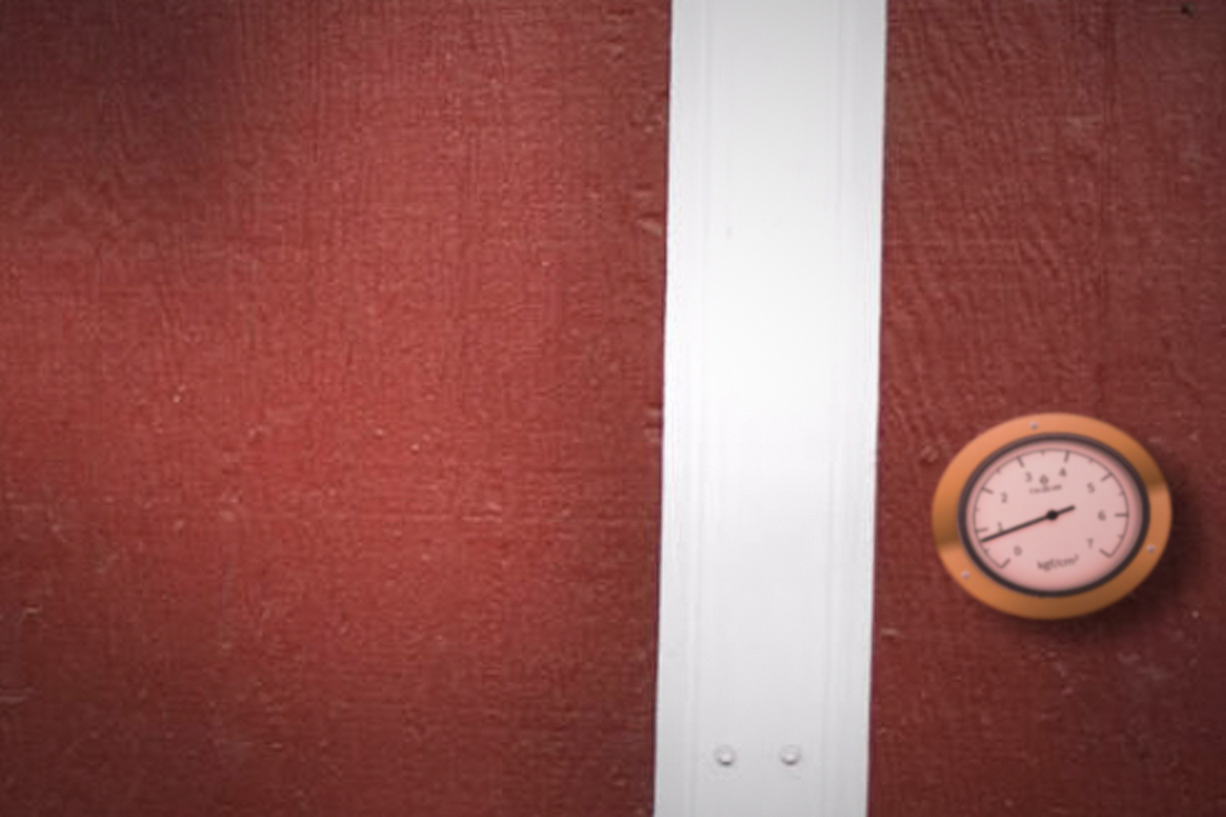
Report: 0.75; kg/cm²
